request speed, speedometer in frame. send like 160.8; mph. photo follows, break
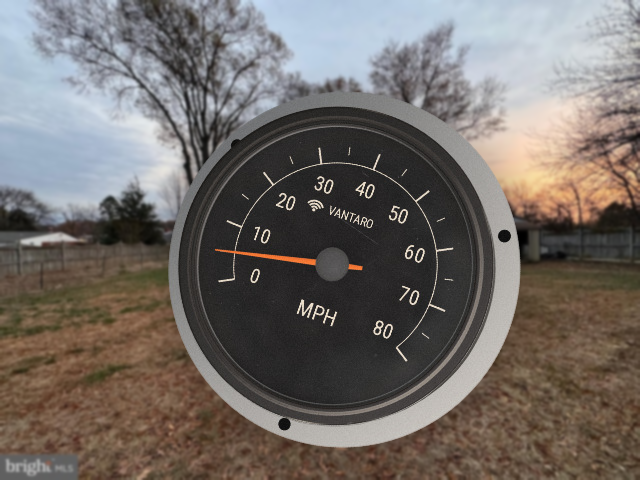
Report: 5; mph
